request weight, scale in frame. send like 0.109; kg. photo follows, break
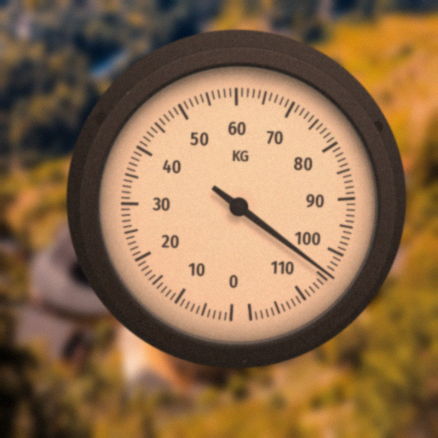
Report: 104; kg
